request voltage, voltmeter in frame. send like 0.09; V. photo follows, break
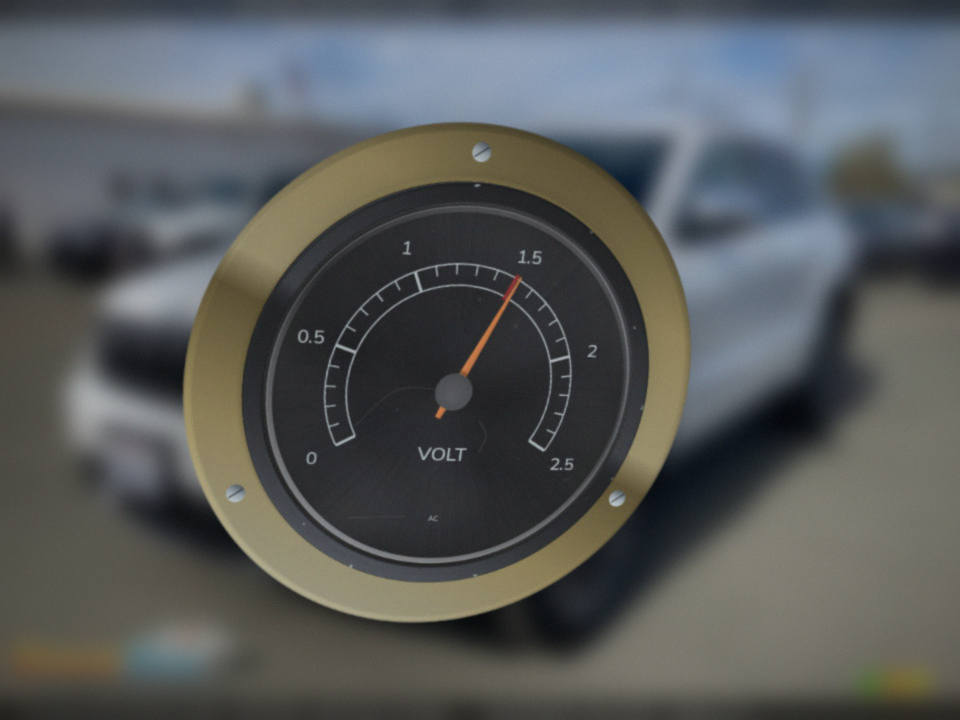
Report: 1.5; V
